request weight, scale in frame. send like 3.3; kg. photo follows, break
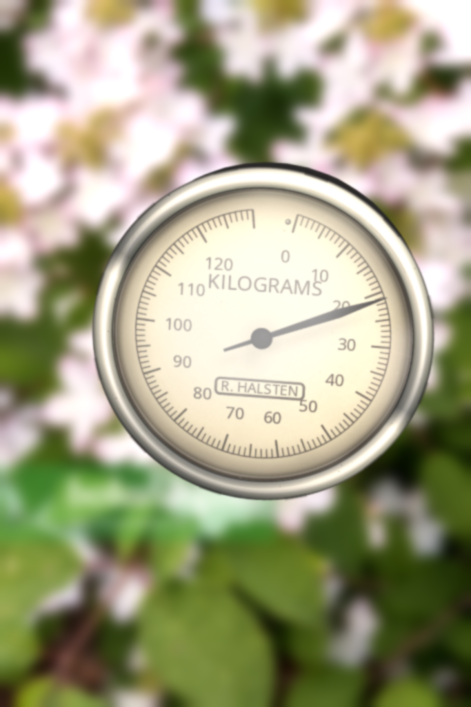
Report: 21; kg
